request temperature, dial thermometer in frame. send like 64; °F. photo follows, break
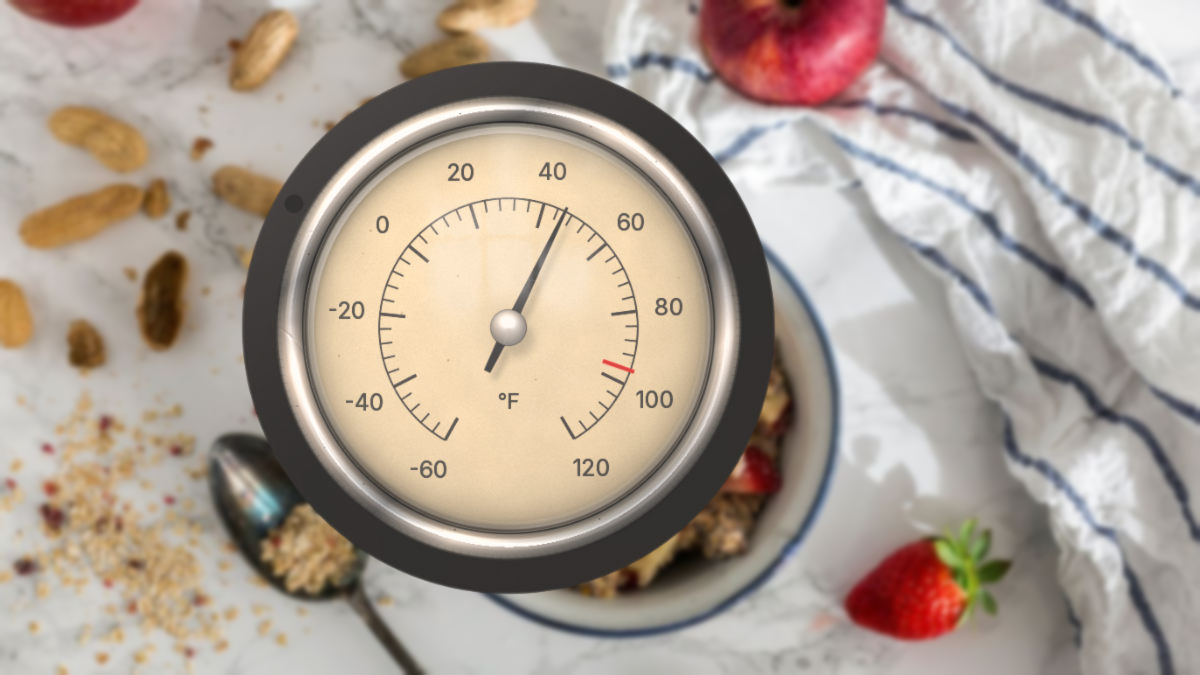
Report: 46; °F
